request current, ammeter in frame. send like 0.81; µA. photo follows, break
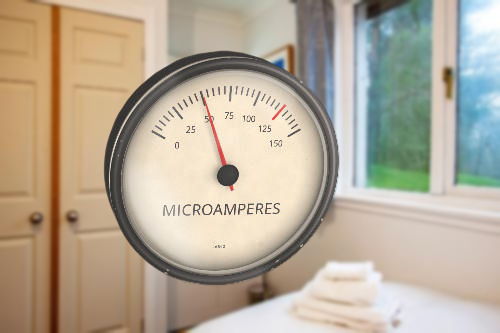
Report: 50; µA
